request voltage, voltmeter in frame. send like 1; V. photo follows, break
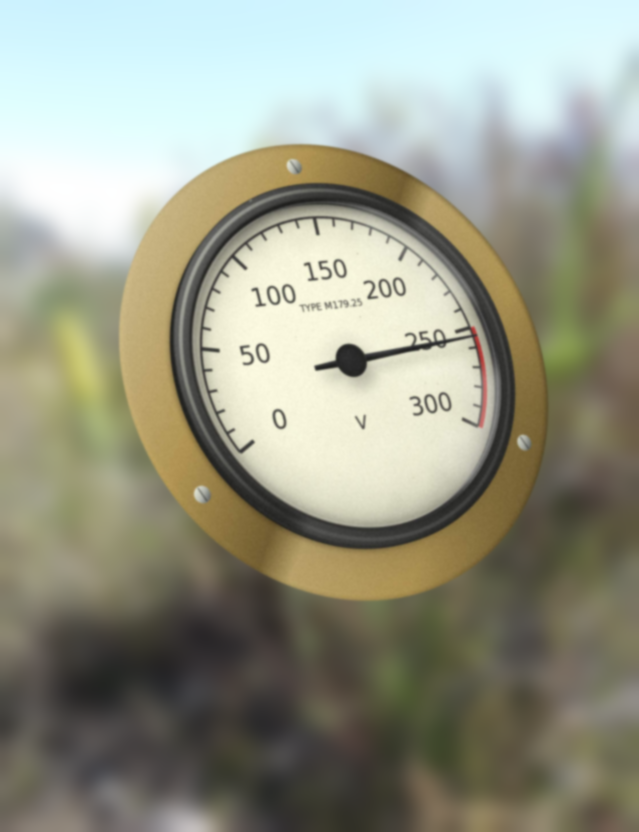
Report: 255; V
